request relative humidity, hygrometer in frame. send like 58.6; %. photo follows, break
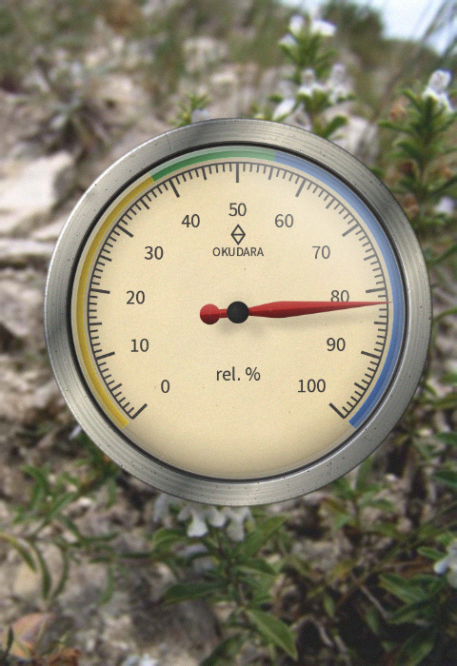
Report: 82; %
